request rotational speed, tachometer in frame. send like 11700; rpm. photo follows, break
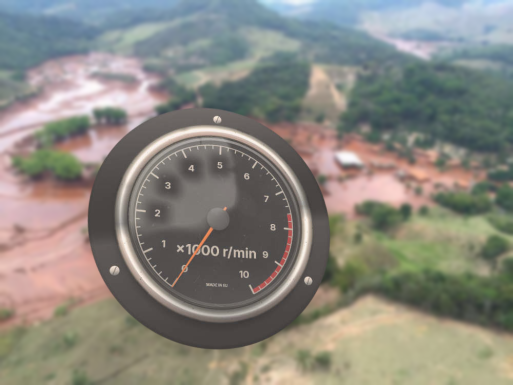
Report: 0; rpm
